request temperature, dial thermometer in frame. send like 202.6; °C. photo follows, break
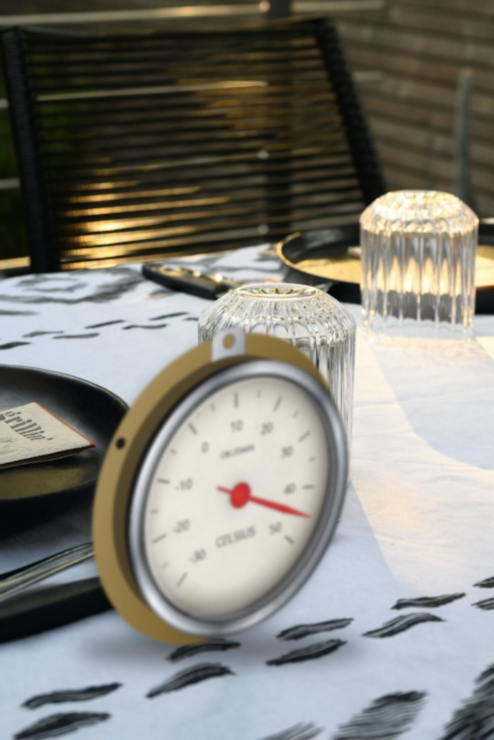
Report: 45; °C
